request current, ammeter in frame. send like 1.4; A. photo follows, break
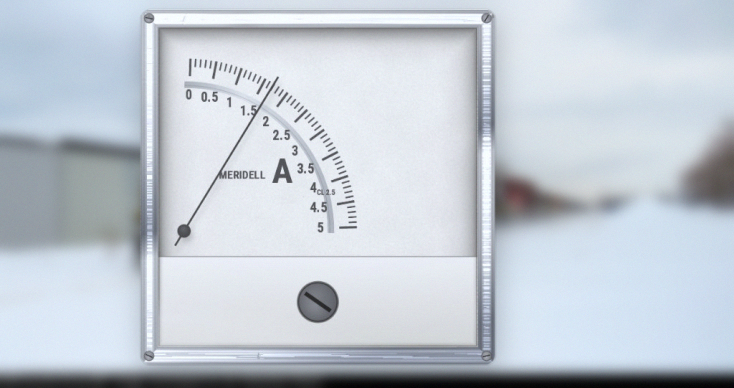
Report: 1.7; A
